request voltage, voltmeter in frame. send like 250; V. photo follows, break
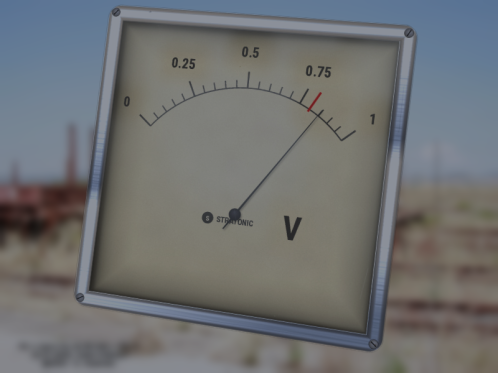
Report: 0.85; V
